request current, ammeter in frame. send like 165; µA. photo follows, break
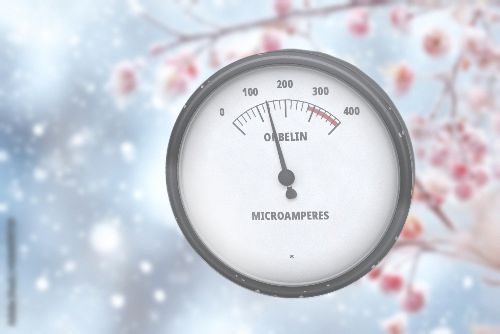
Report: 140; µA
